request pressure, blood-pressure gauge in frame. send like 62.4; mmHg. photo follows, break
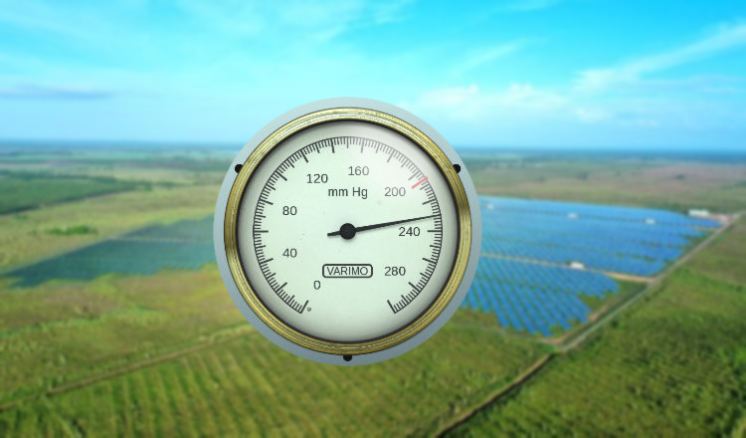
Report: 230; mmHg
